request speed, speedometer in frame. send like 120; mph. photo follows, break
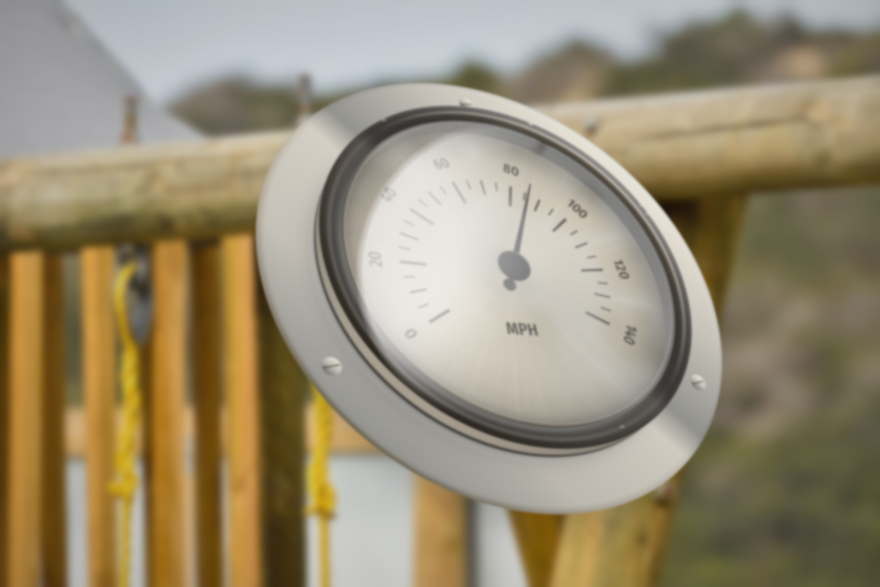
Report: 85; mph
